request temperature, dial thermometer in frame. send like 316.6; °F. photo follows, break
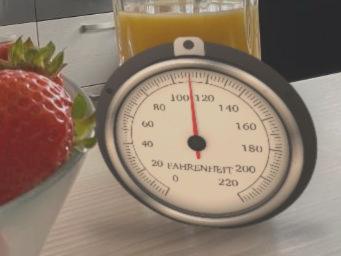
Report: 110; °F
